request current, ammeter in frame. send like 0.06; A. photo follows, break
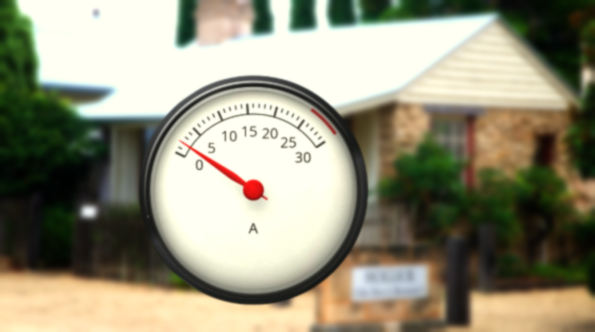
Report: 2; A
